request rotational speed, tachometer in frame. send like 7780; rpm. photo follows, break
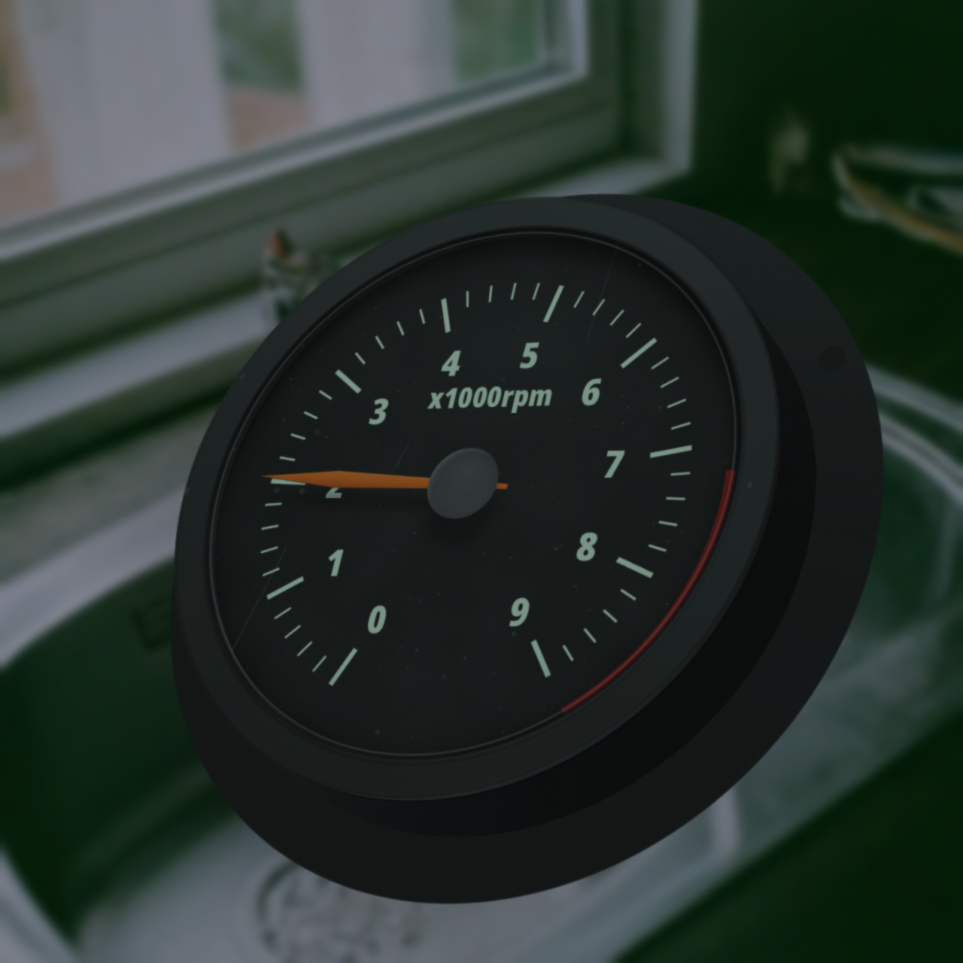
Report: 2000; rpm
